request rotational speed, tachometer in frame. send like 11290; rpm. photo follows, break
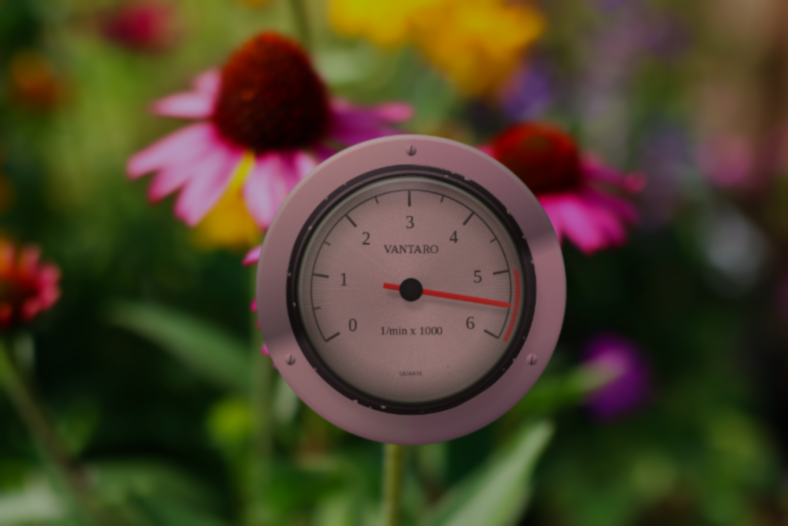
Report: 5500; rpm
